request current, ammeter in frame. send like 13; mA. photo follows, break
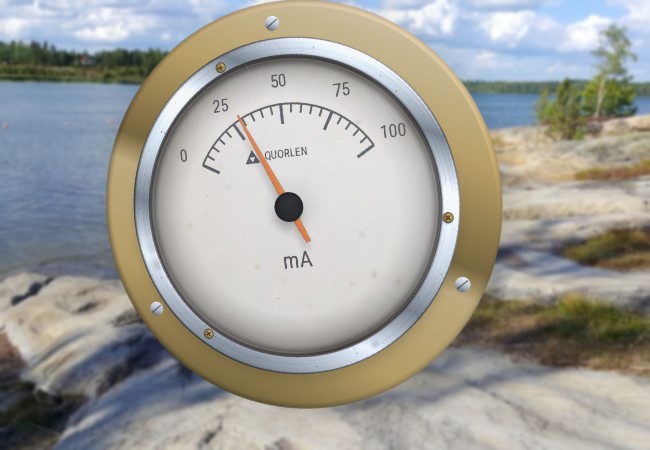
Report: 30; mA
